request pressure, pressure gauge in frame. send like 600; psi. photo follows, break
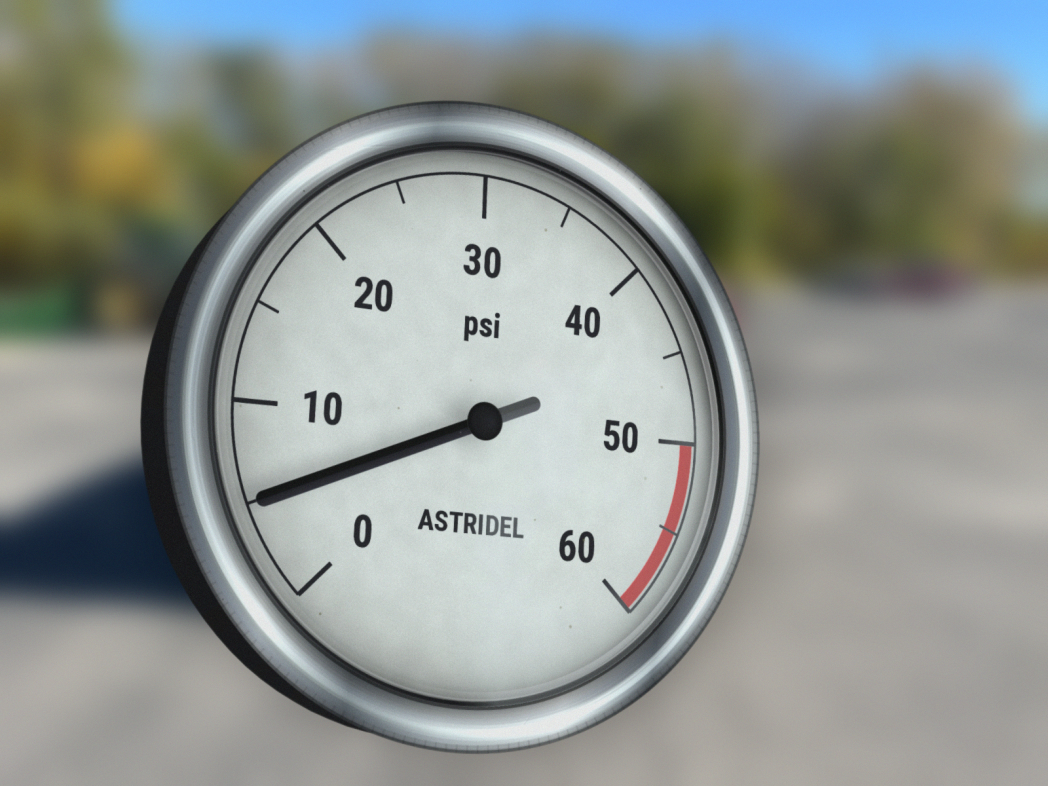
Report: 5; psi
